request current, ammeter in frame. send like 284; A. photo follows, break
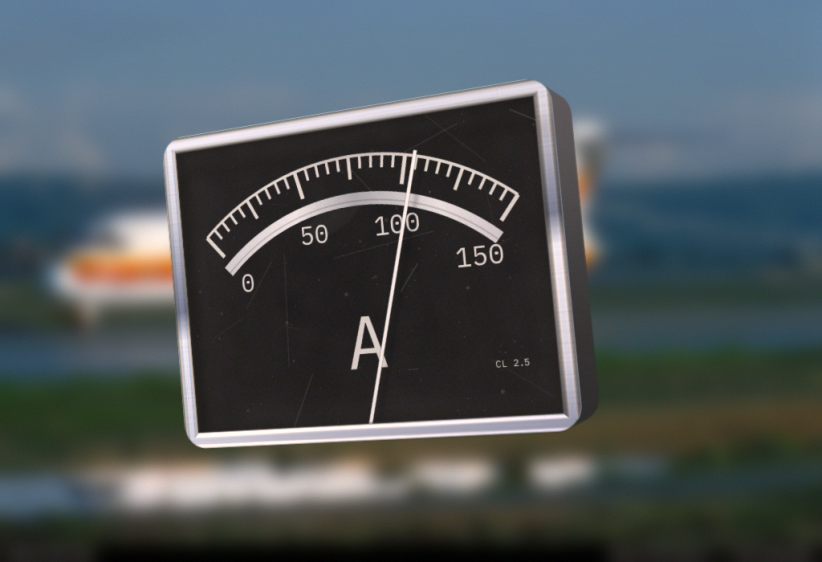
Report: 105; A
